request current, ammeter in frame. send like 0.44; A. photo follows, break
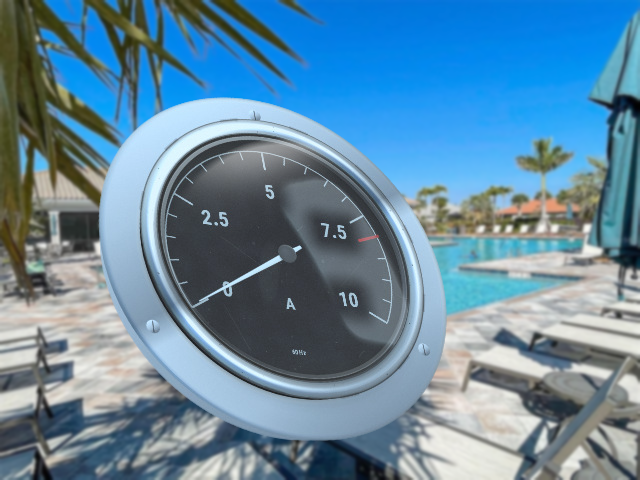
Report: 0; A
